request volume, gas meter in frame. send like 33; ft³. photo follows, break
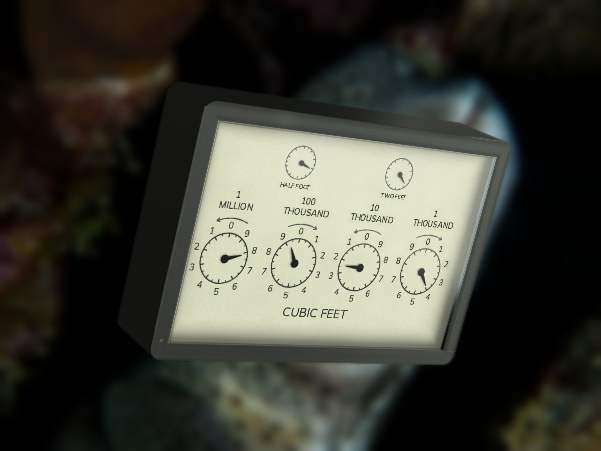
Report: 792400; ft³
